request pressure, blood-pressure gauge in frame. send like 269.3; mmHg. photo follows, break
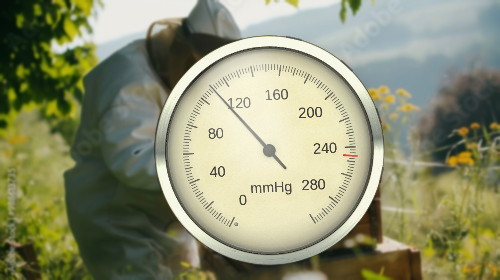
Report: 110; mmHg
